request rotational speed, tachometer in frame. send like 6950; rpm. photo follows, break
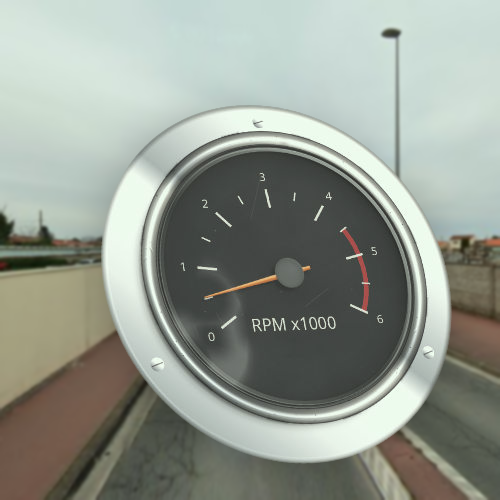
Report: 500; rpm
